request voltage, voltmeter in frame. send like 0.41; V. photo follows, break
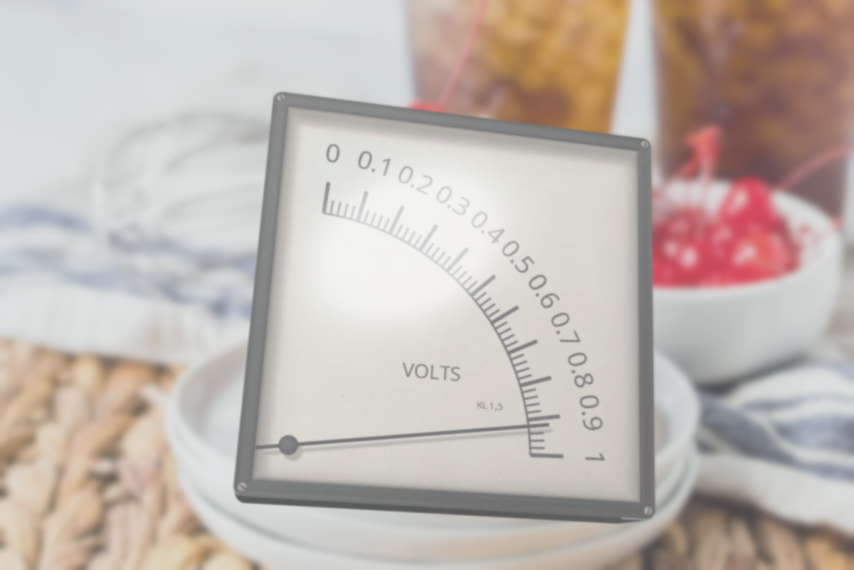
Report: 0.92; V
